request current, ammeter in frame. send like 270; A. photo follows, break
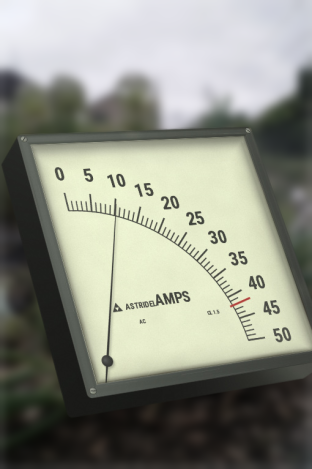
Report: 10; A
